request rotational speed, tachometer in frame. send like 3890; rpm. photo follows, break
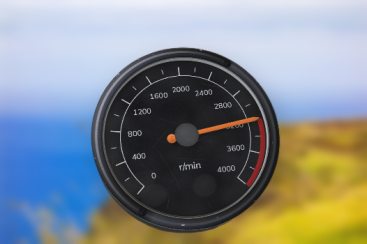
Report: 3200; rpm
